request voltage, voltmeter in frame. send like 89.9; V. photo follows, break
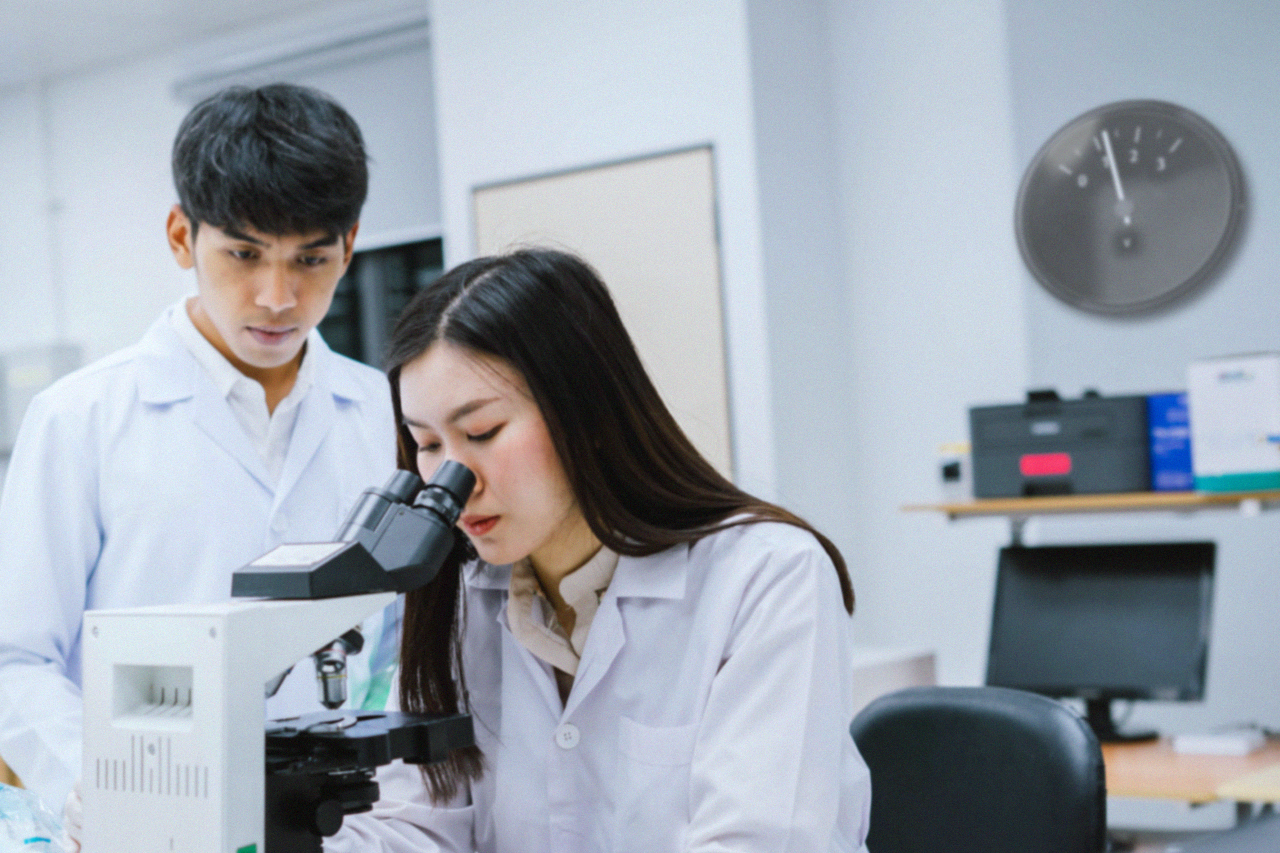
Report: 1.25; V
